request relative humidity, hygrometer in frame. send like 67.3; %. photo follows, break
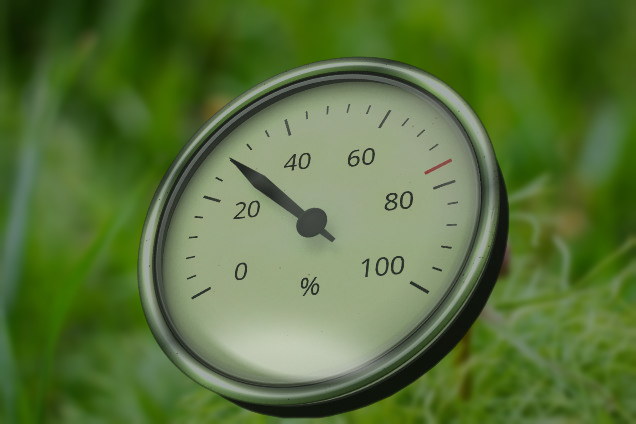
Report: 28; %
